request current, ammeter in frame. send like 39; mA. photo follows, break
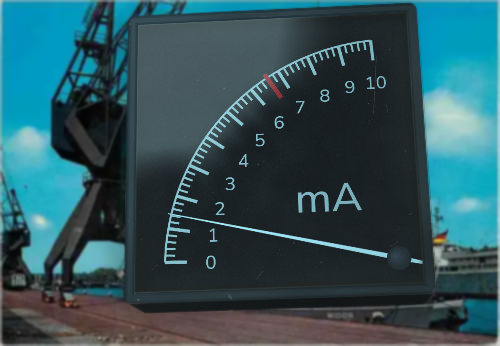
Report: 1.4; mA
